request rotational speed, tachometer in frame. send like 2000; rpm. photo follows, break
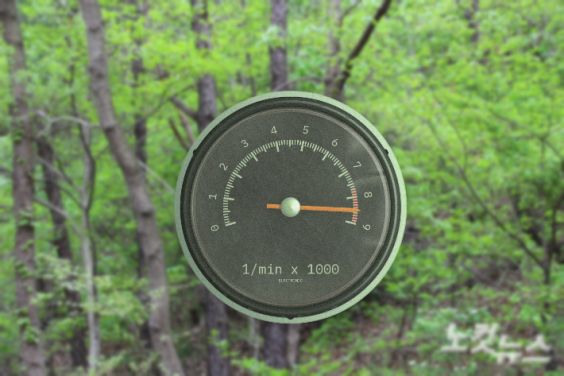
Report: 8500; rpm
